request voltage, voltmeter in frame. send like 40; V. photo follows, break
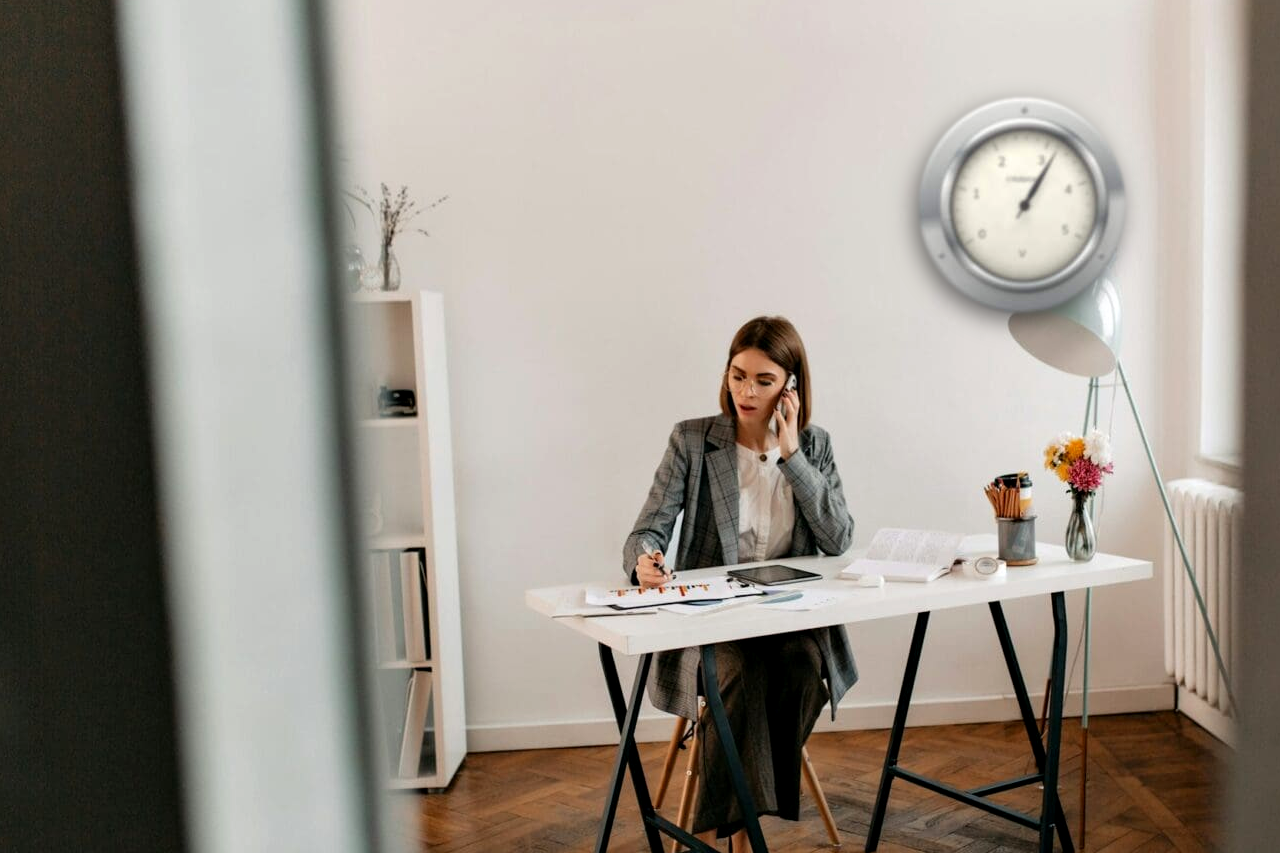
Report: 3.2; V
